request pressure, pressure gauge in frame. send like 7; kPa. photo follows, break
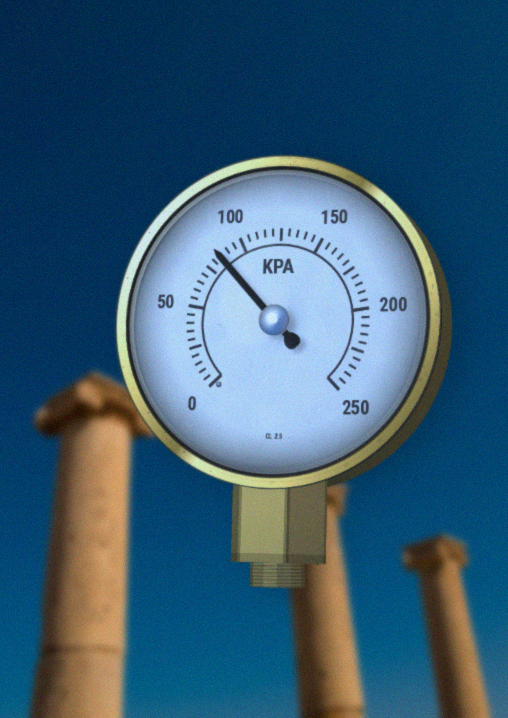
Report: 85; kPa
